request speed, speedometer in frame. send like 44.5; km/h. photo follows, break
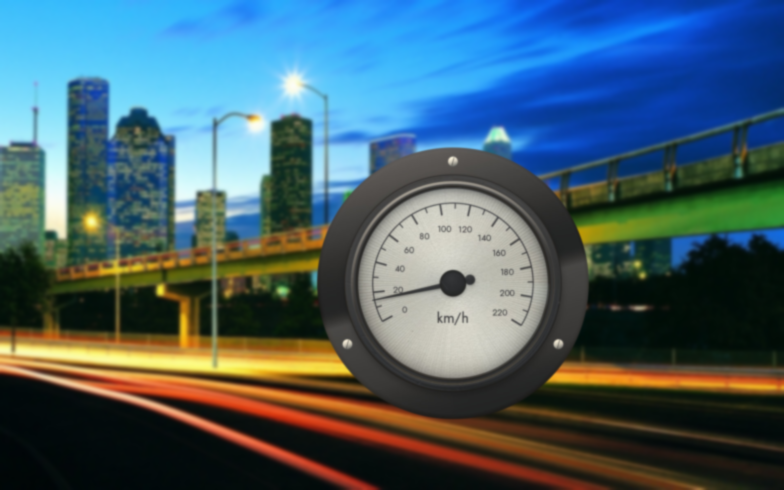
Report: 15; km/h
